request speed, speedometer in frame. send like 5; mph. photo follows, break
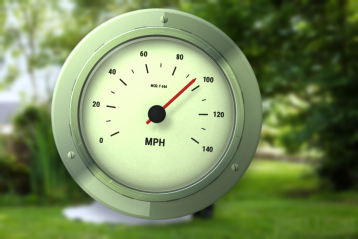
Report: 95; mph
